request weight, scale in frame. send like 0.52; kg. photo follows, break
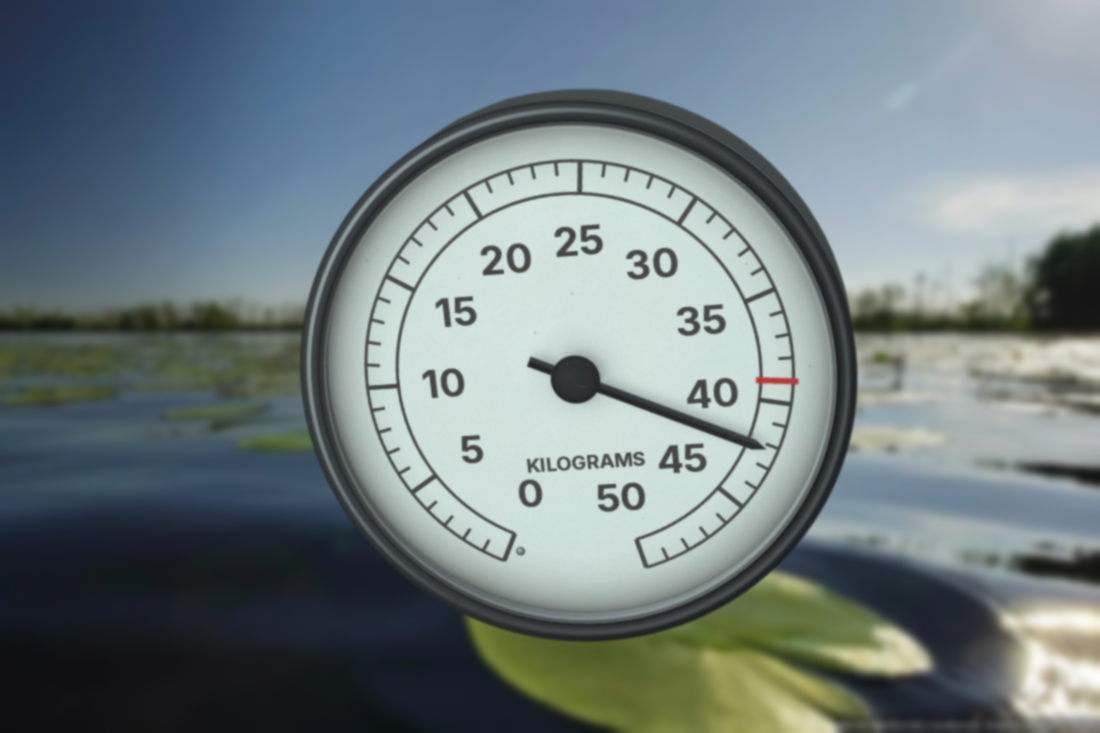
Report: 42; kg
